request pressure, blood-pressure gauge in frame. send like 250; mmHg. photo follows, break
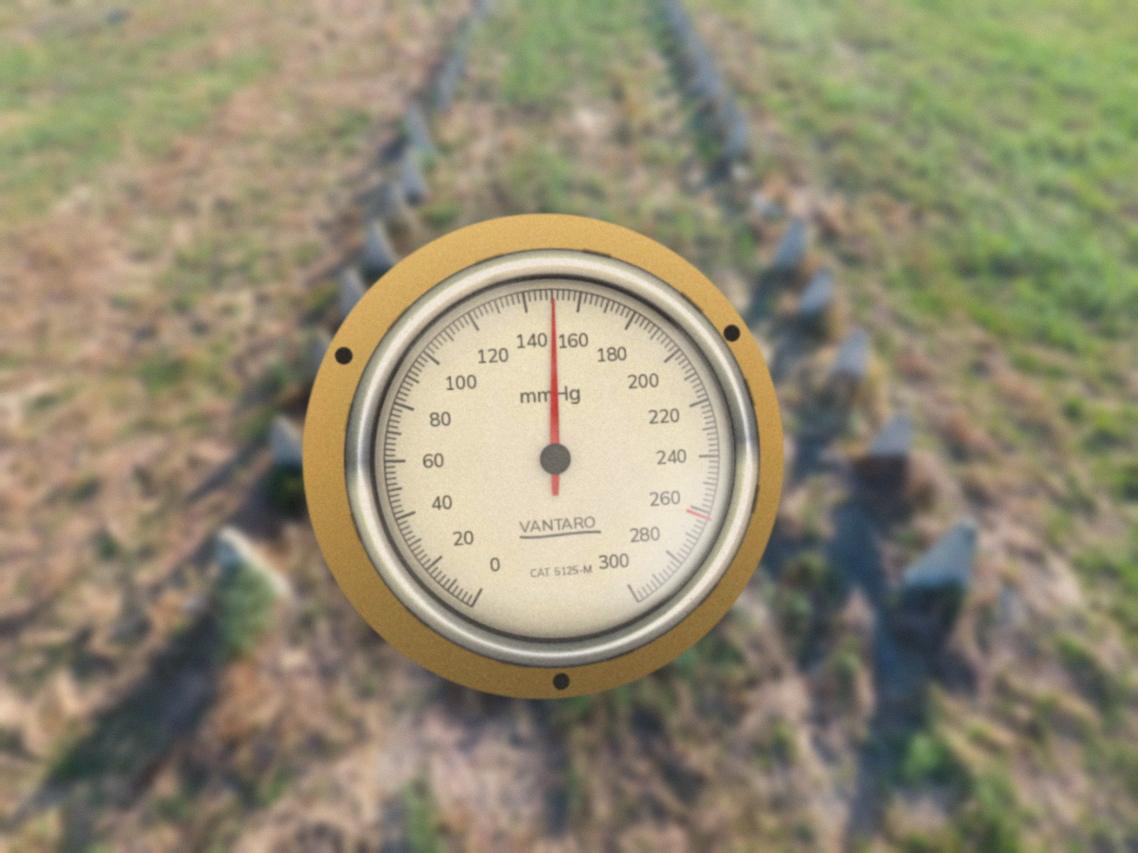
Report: 150; mmHg
